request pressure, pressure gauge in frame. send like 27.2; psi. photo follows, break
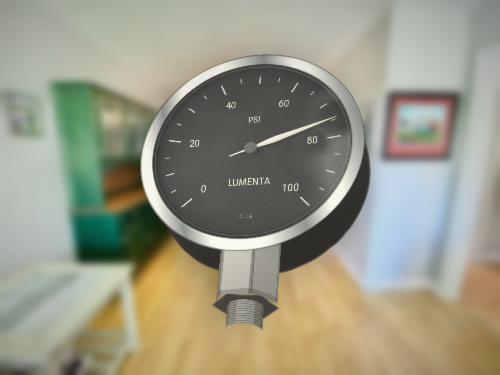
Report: 75; psi
